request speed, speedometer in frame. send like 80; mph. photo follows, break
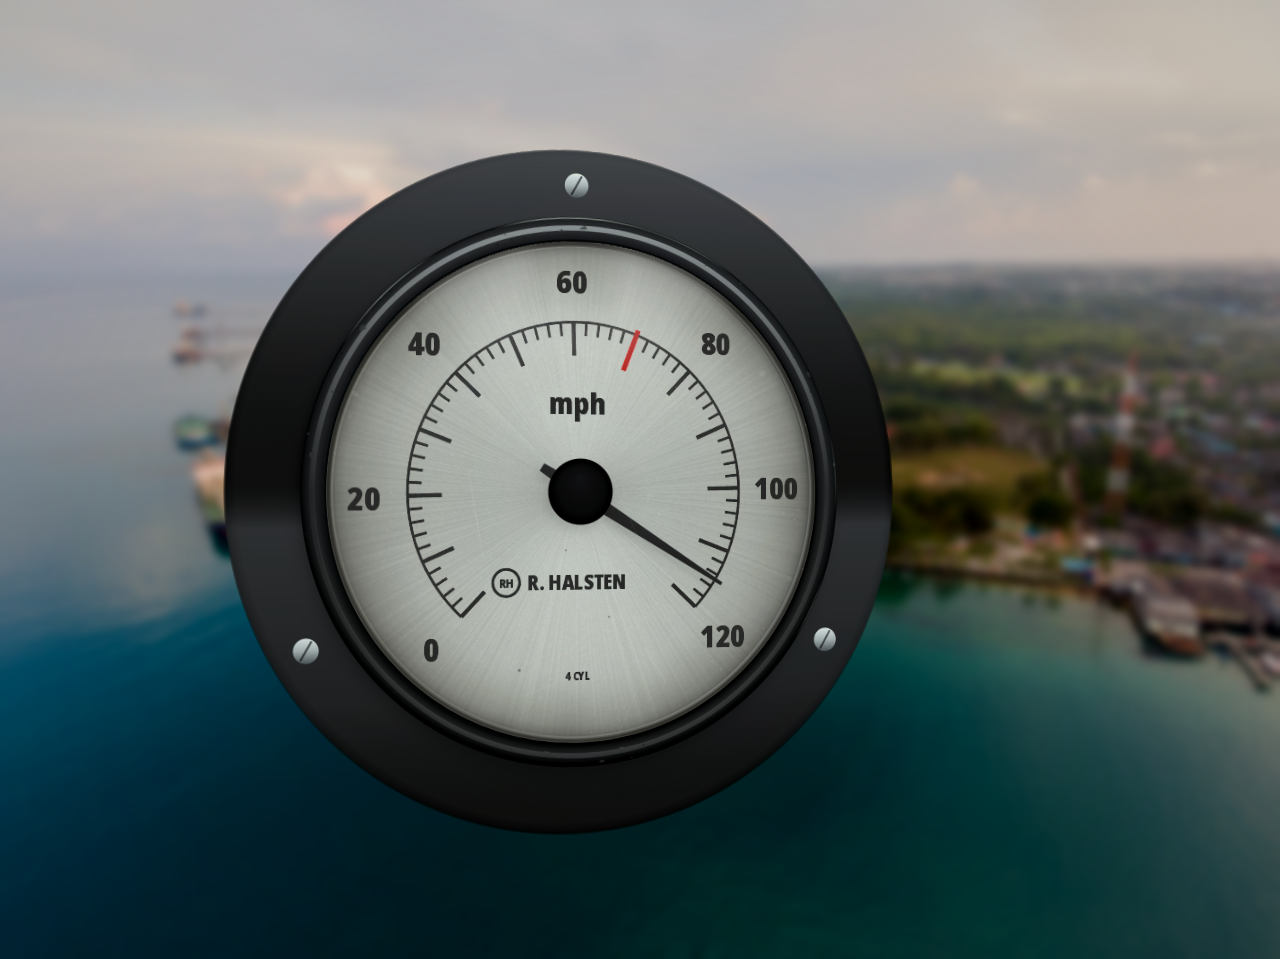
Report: 115; mph
